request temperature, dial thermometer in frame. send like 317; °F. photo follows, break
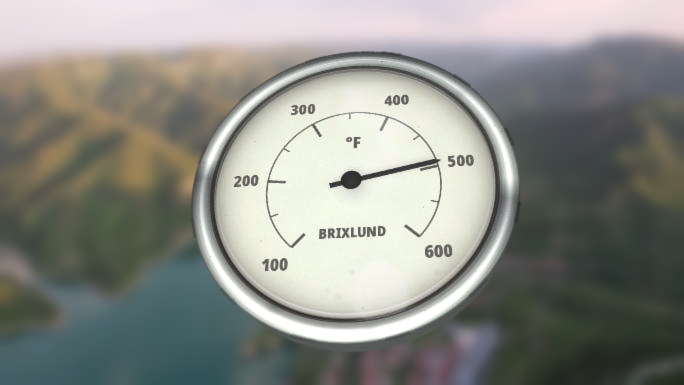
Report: 500; °F
